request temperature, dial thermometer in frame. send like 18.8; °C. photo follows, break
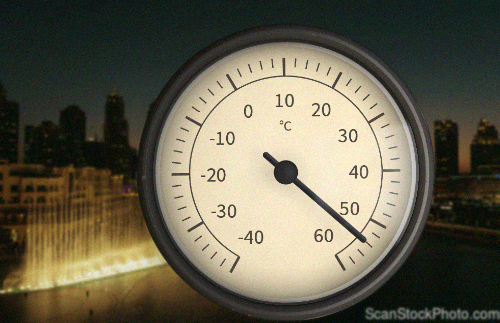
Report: 54; °C
